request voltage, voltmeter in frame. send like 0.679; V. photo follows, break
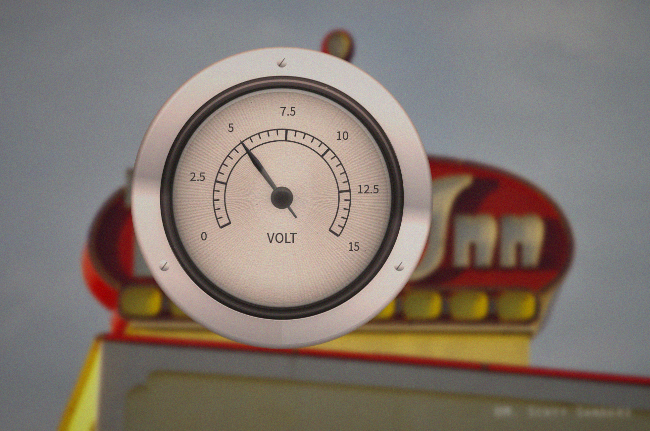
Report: 5; V
